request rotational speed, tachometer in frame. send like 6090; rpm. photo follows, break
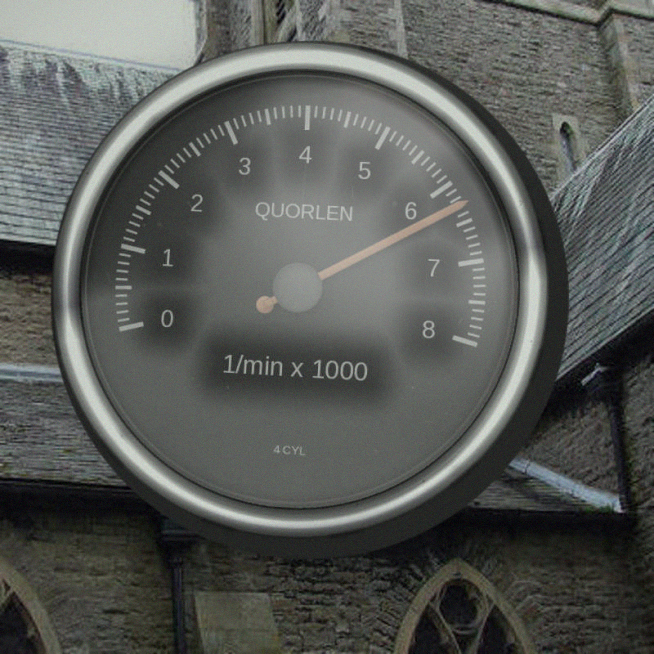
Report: 6300; rpm
